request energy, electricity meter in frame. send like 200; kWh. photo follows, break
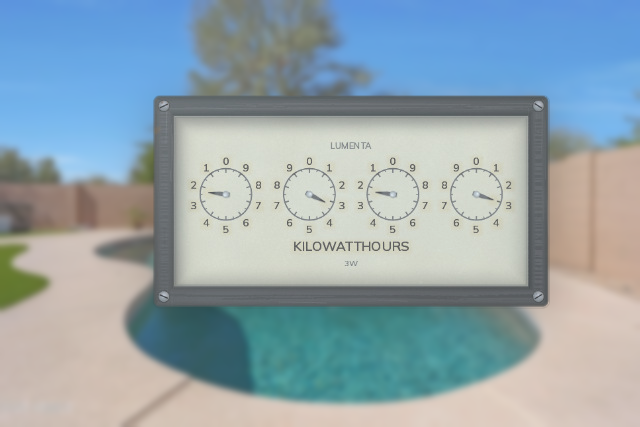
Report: 2323; kWh
